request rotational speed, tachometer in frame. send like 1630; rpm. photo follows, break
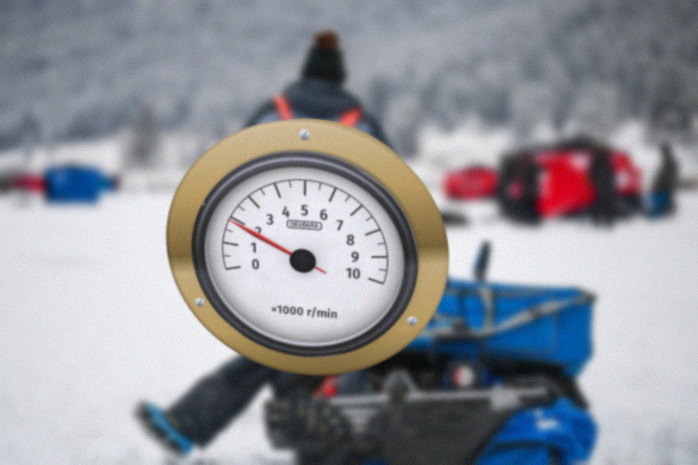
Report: 2000; rpm
